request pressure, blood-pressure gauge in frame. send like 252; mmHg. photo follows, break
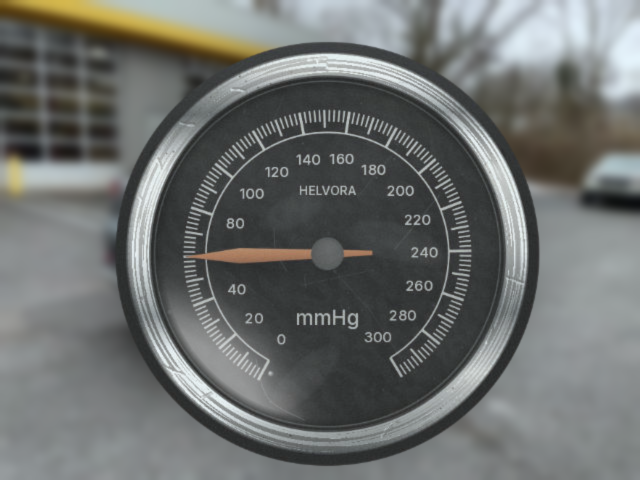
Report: 60; mmHg
